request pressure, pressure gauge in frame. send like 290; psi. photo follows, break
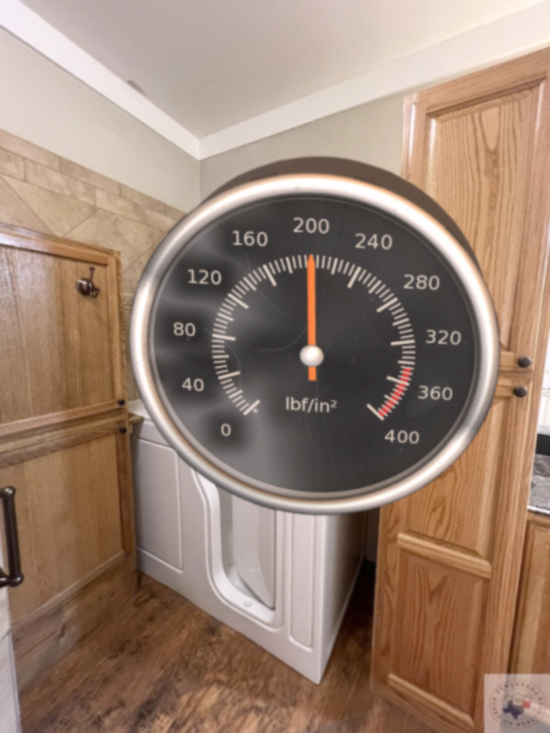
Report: 200; psi
